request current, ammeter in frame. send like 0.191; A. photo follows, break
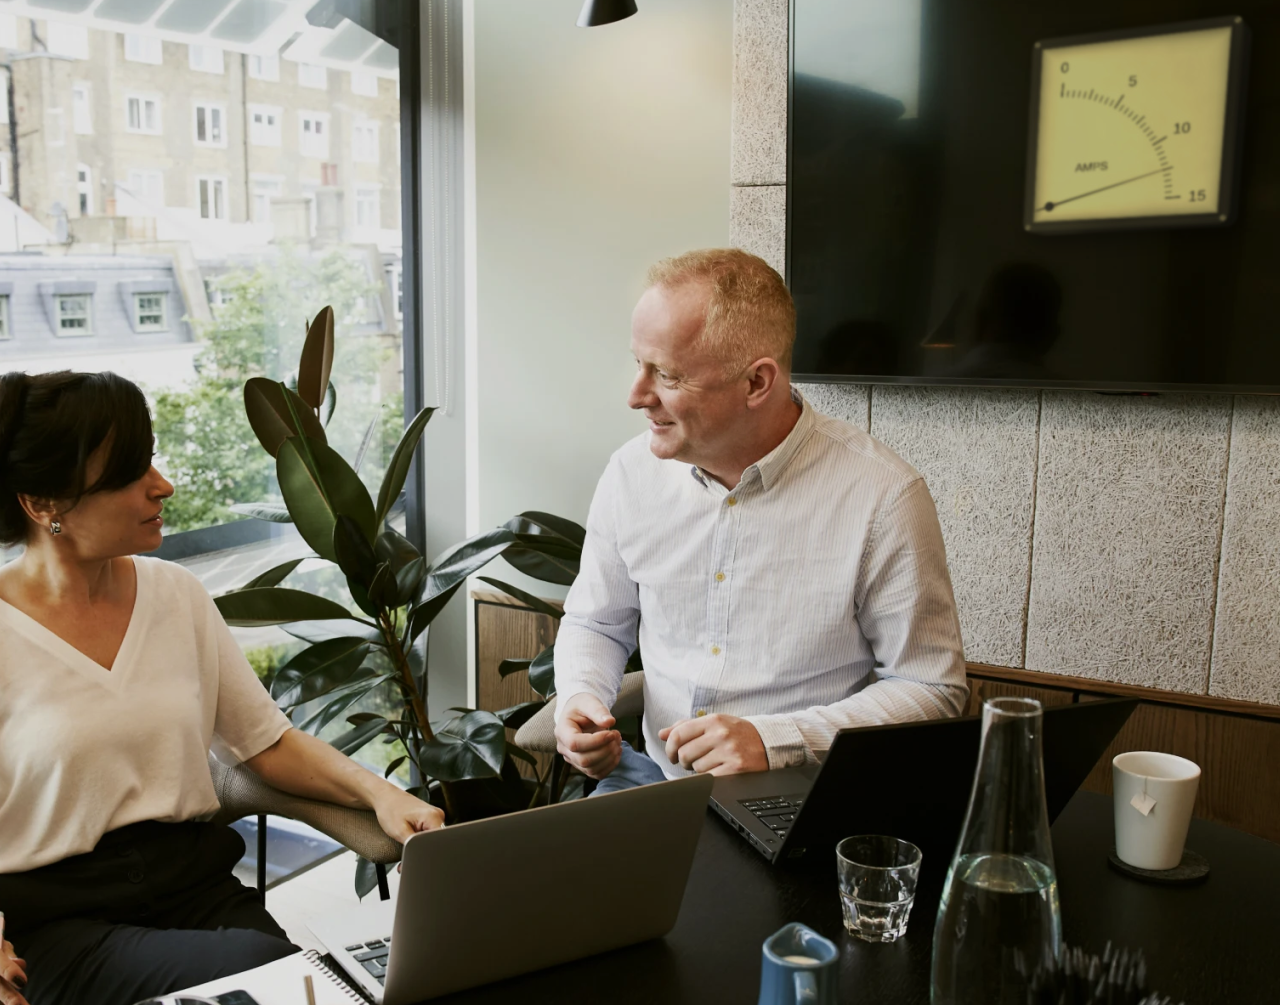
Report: 12.5; A
